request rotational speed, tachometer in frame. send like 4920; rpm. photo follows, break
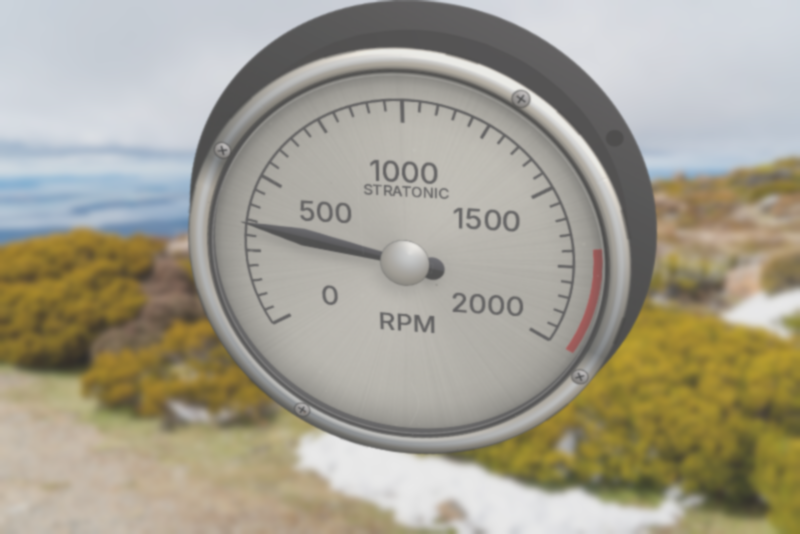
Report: 350; rpm
